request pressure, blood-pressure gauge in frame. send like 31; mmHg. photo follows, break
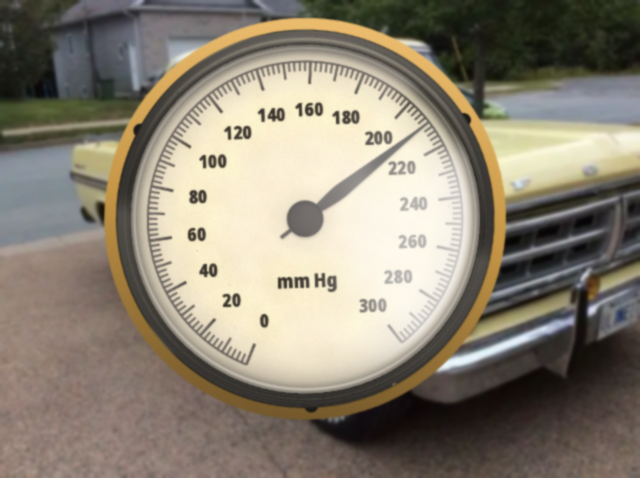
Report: 210; mmHg
